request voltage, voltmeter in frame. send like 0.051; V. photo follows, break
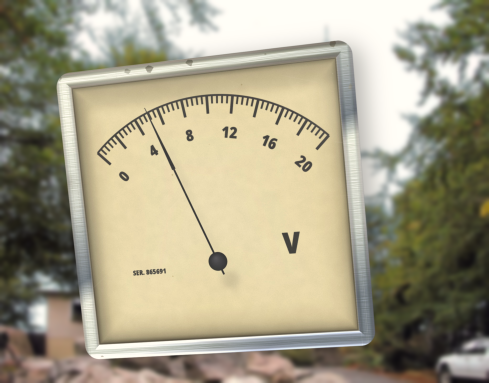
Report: 5.2; V
